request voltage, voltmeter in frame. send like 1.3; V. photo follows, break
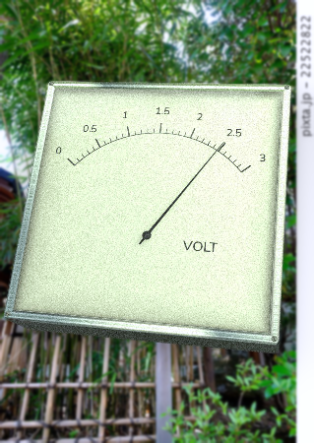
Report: 2.5; V
